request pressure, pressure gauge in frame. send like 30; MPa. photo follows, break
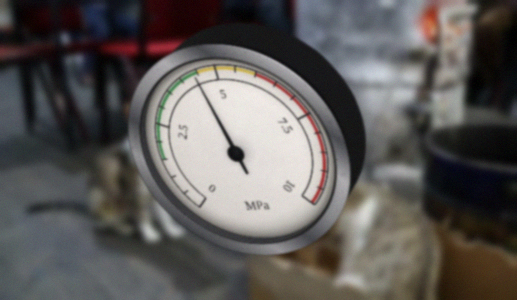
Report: 4.5; MPa
